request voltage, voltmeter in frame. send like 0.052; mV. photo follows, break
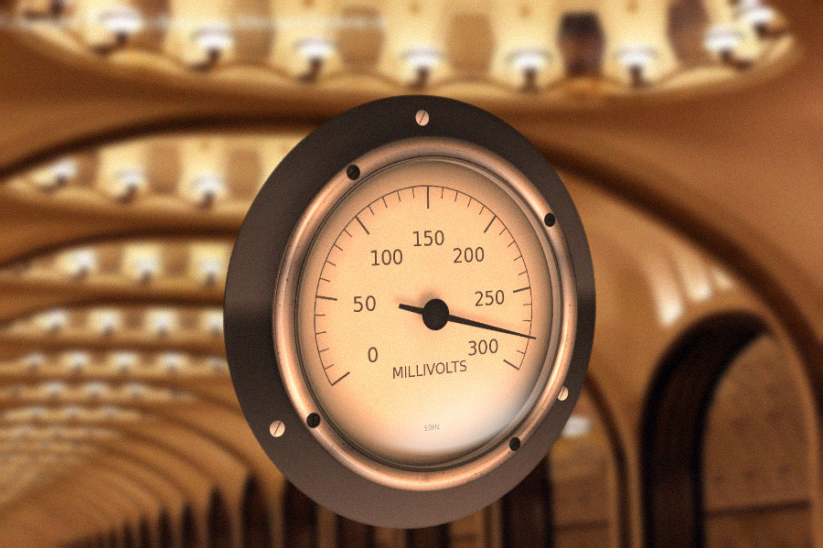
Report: 280; mV
